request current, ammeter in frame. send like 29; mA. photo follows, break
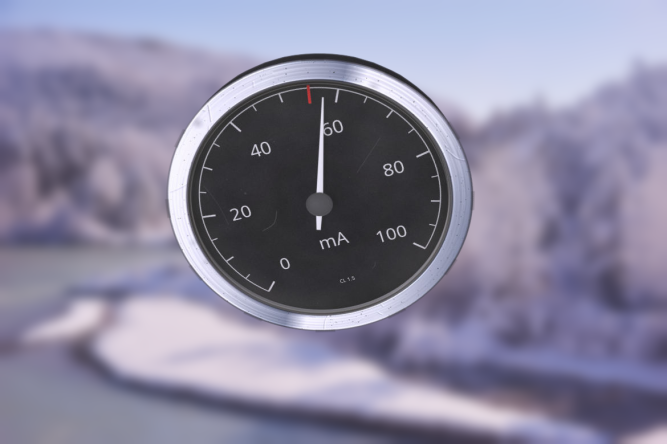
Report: 57.5; mA
